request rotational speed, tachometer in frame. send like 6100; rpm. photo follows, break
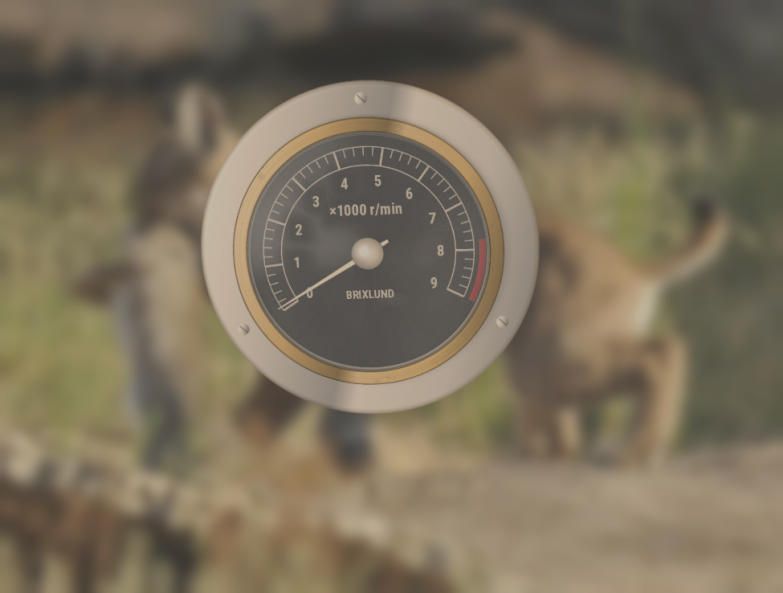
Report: 100; rpm
